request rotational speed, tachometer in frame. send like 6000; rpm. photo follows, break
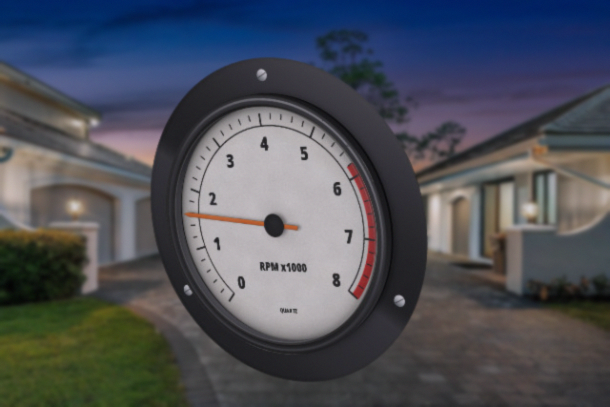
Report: 1600; rpm
